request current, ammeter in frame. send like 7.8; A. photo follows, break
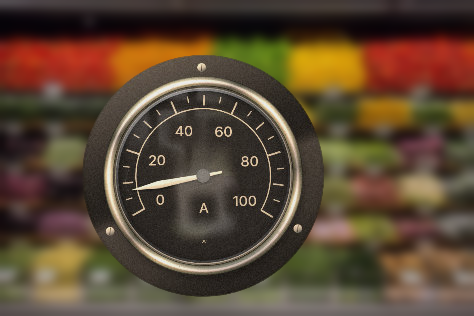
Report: 7.5; A
